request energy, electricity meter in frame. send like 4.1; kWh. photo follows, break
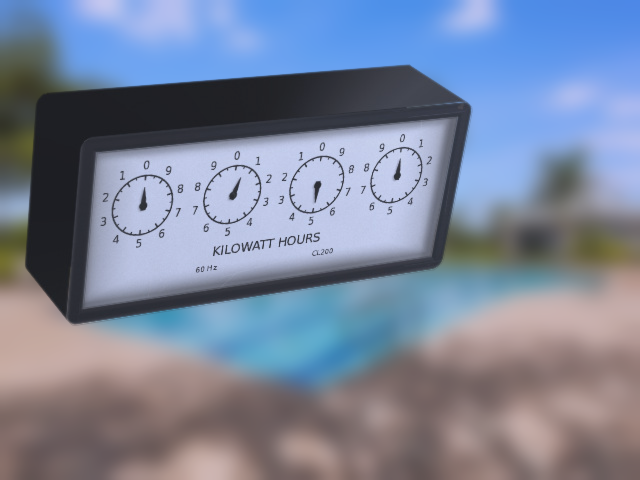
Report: 50; kWh
